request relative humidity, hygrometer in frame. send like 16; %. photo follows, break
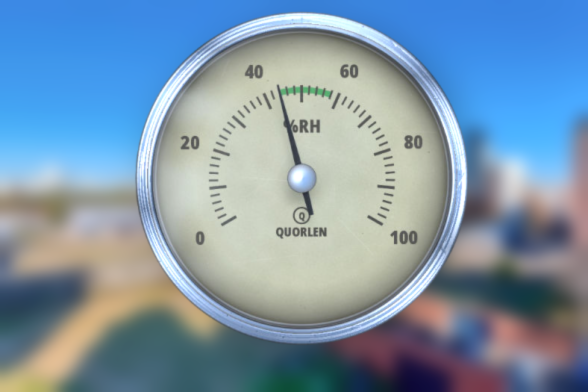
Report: 44; %
